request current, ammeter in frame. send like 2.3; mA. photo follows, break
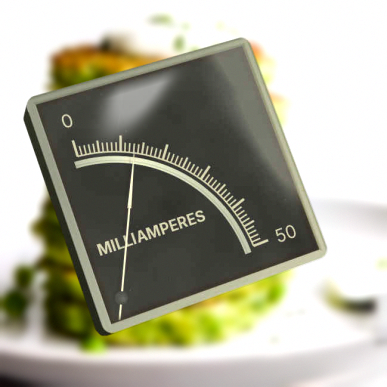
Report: 13; mA
